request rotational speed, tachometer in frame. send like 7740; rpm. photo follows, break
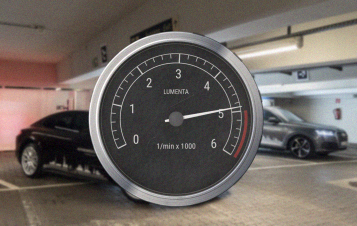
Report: 4900; rpm
